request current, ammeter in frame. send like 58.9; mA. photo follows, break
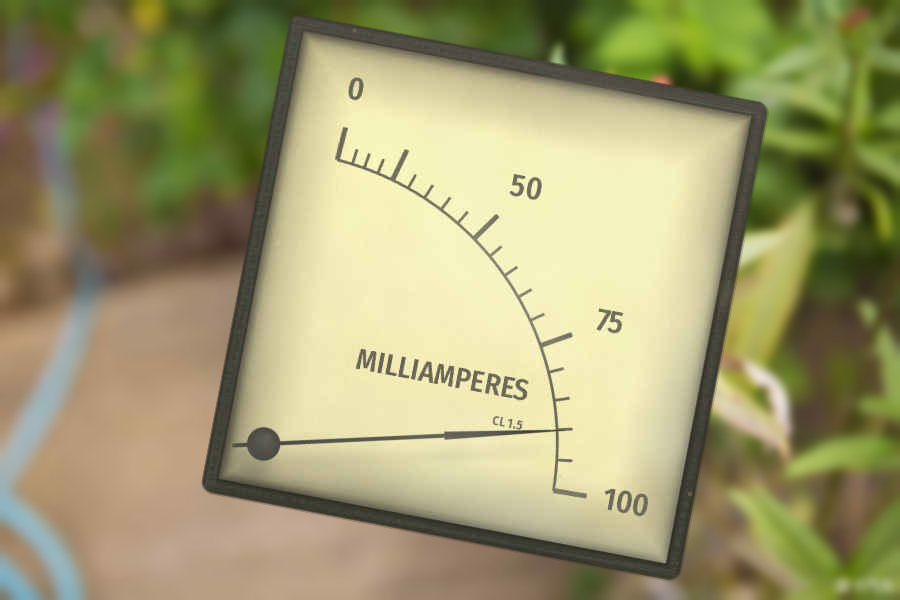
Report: 90; mA
